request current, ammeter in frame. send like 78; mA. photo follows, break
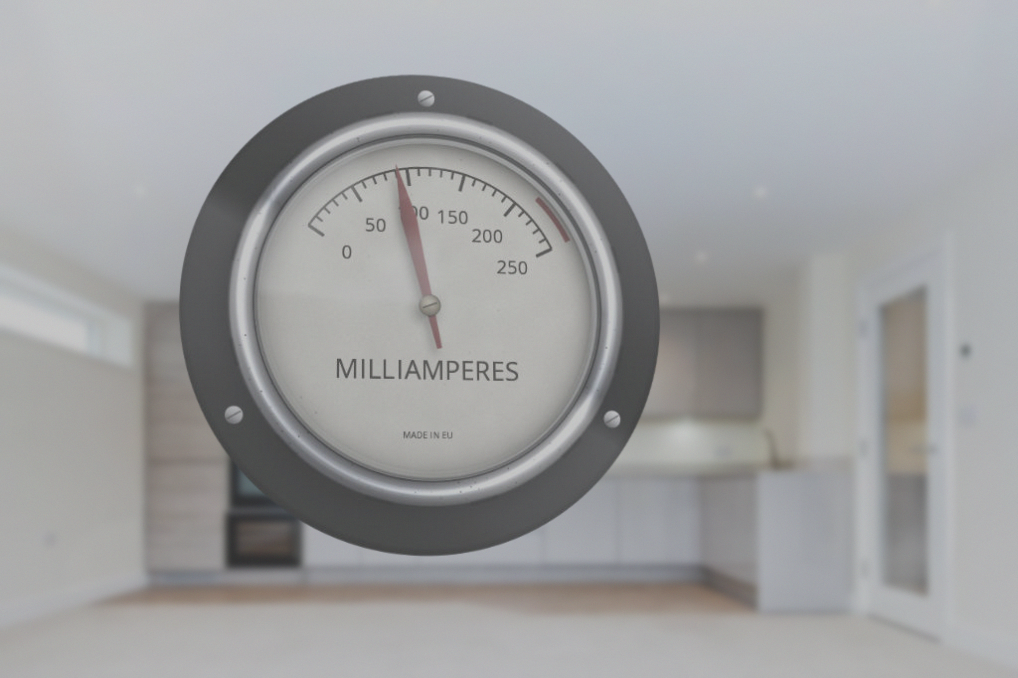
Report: 90; mA
